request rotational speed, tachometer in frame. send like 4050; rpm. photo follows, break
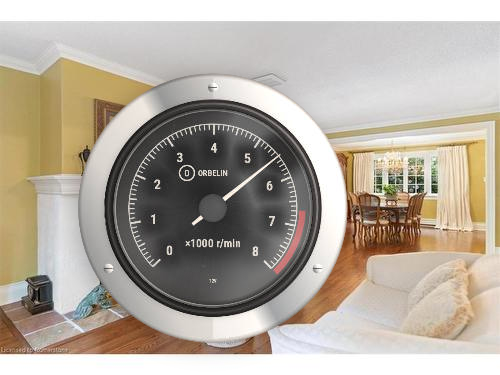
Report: 5500; rpm
